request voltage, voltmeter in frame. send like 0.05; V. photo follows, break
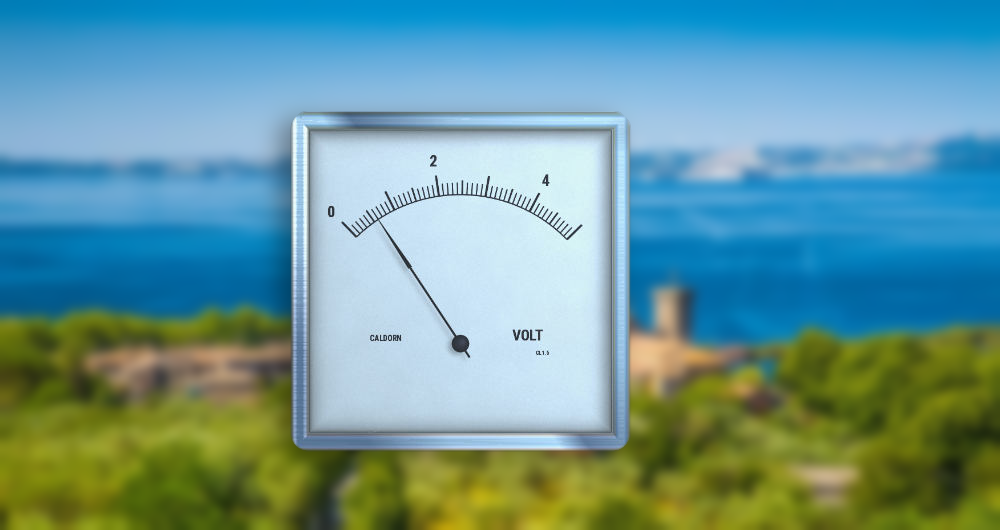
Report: 0.6; V
